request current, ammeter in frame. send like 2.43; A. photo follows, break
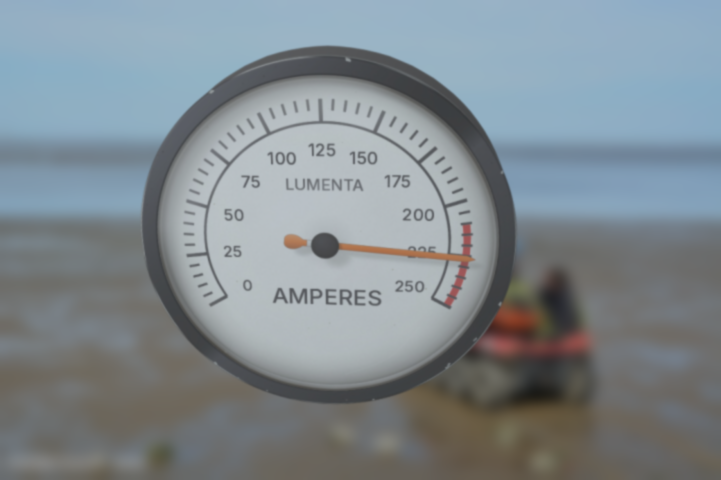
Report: 225; A
